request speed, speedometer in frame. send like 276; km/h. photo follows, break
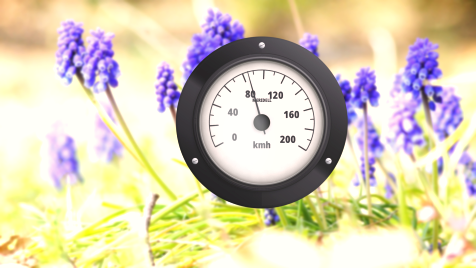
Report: 85; km/h
